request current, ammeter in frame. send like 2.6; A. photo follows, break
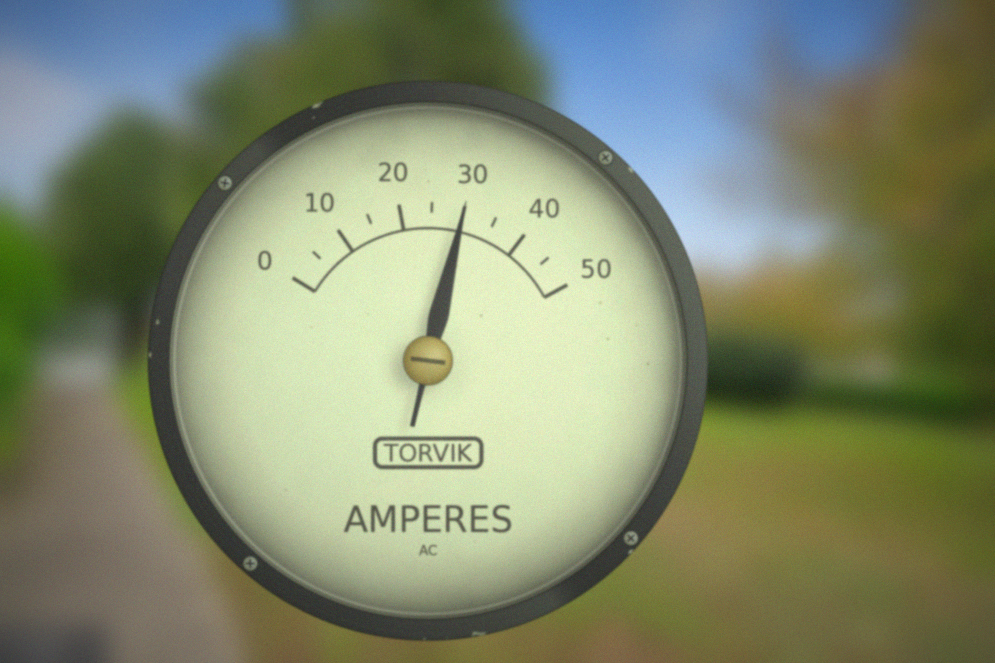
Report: 30; A
